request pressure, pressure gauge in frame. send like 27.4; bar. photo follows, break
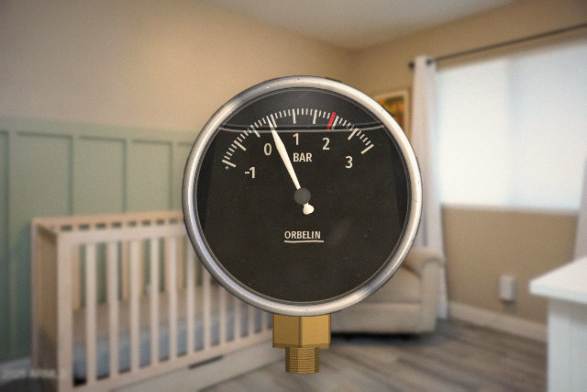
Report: 0.4; bar
